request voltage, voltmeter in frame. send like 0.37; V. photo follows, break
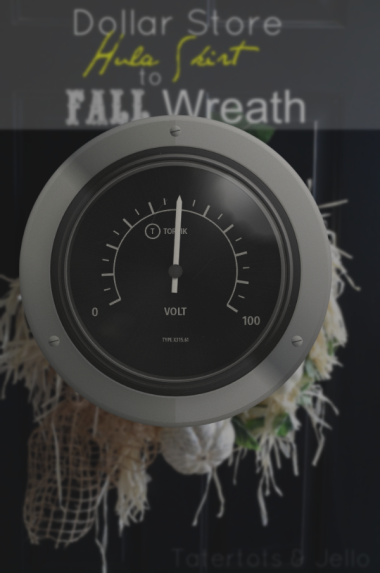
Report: 50; V
